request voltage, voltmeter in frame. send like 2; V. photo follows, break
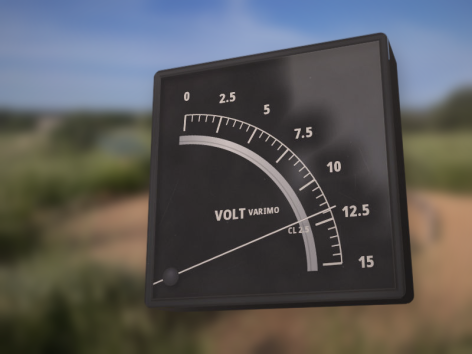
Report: 12; V
